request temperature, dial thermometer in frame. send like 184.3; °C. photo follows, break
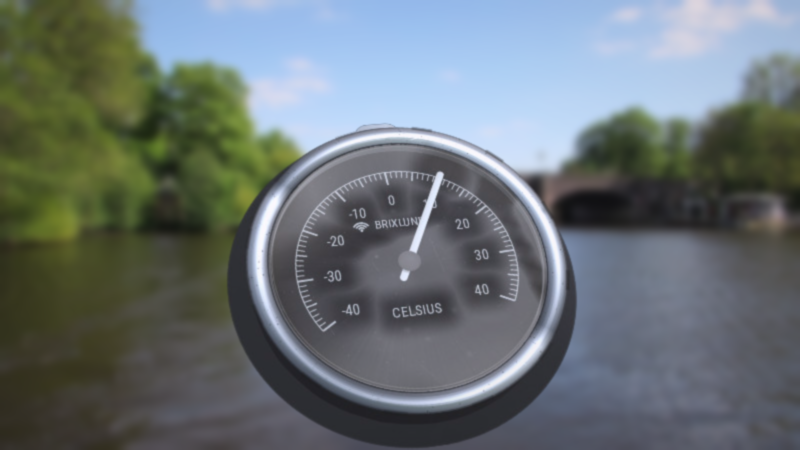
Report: 10; °C
